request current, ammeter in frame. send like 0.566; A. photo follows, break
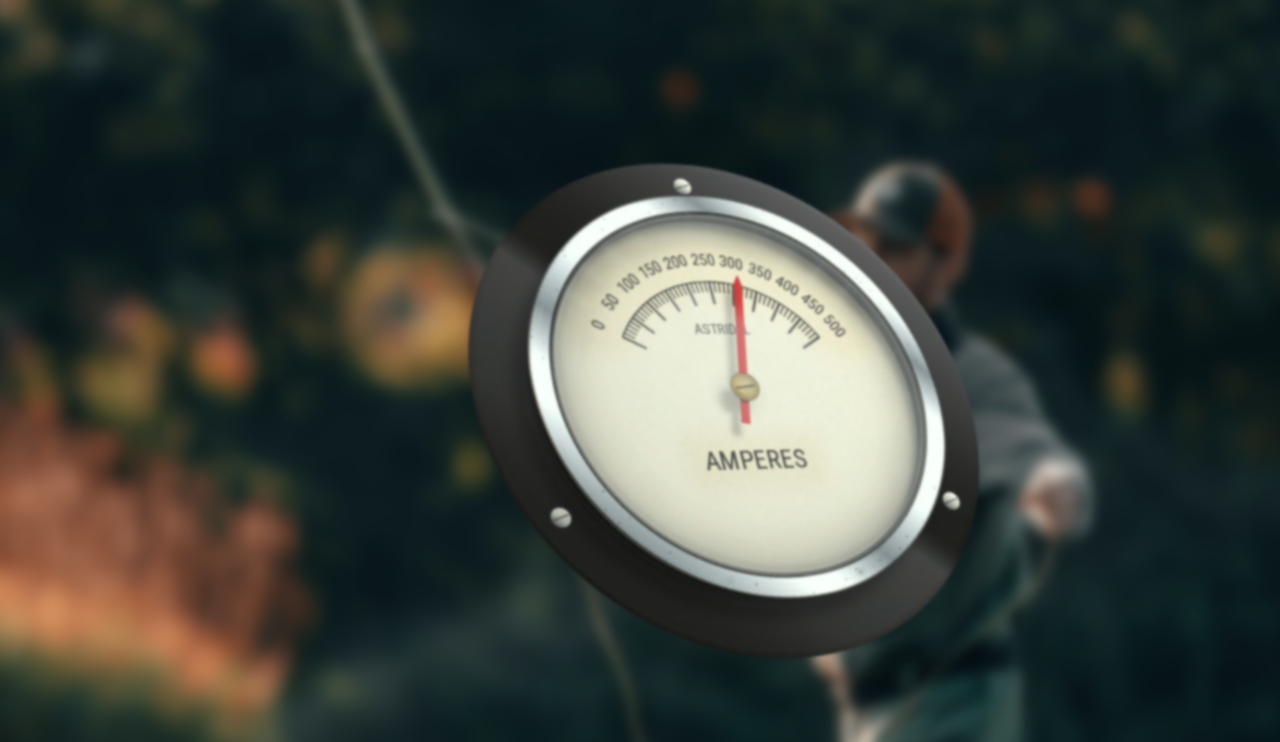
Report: 300; A
